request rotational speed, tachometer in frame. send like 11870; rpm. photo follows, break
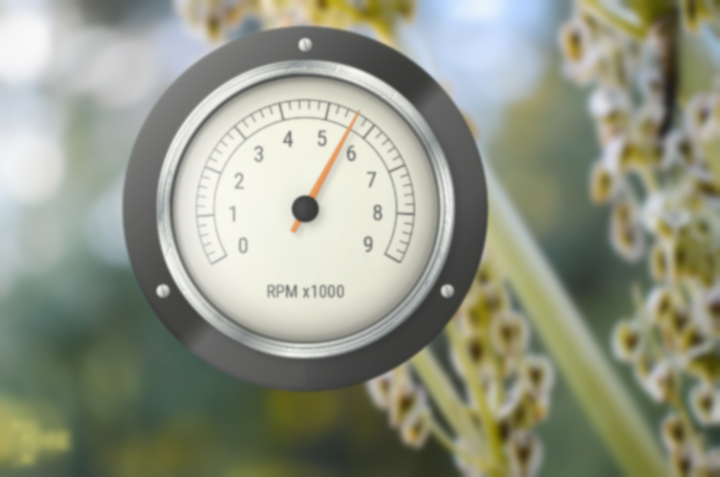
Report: 5600; rpm
